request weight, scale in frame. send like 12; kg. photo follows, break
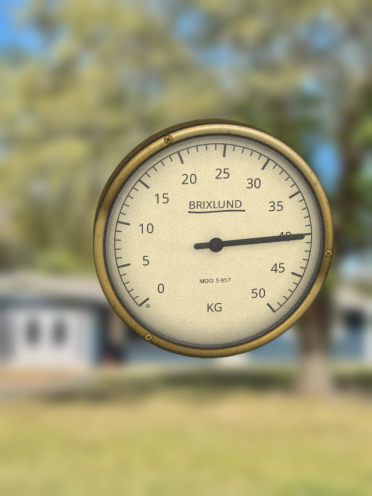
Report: 40; kg
